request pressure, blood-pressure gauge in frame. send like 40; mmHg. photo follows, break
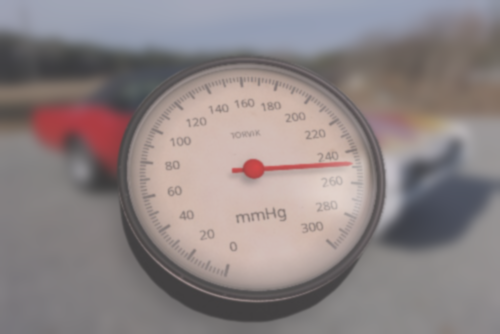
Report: 250; mmHg
